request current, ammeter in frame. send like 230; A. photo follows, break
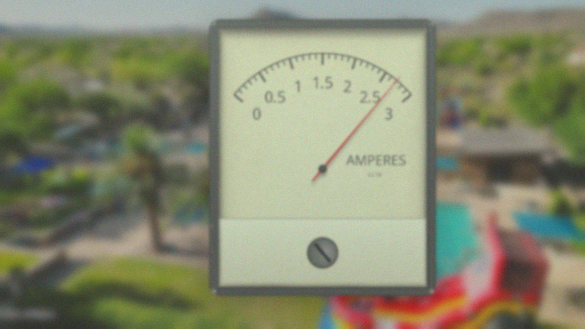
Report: 2.7; A
